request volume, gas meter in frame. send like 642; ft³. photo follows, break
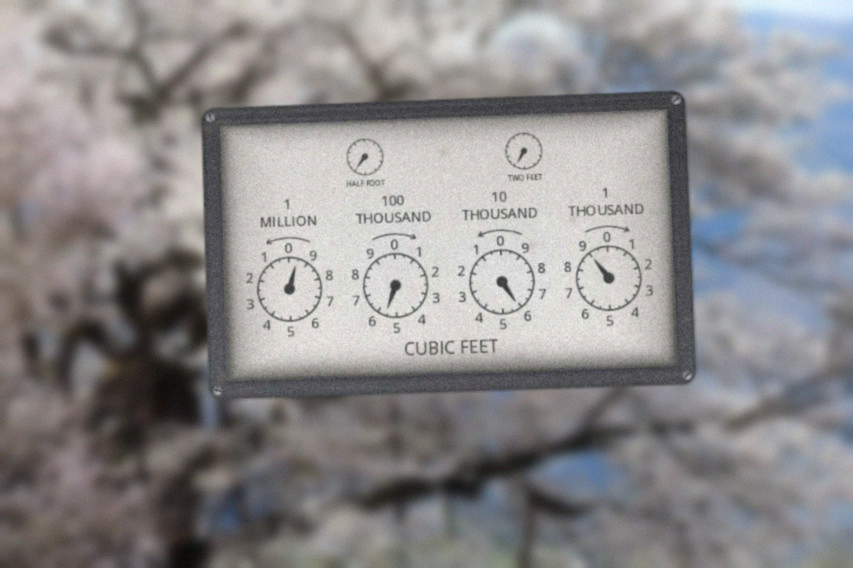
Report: 955900; ft³
